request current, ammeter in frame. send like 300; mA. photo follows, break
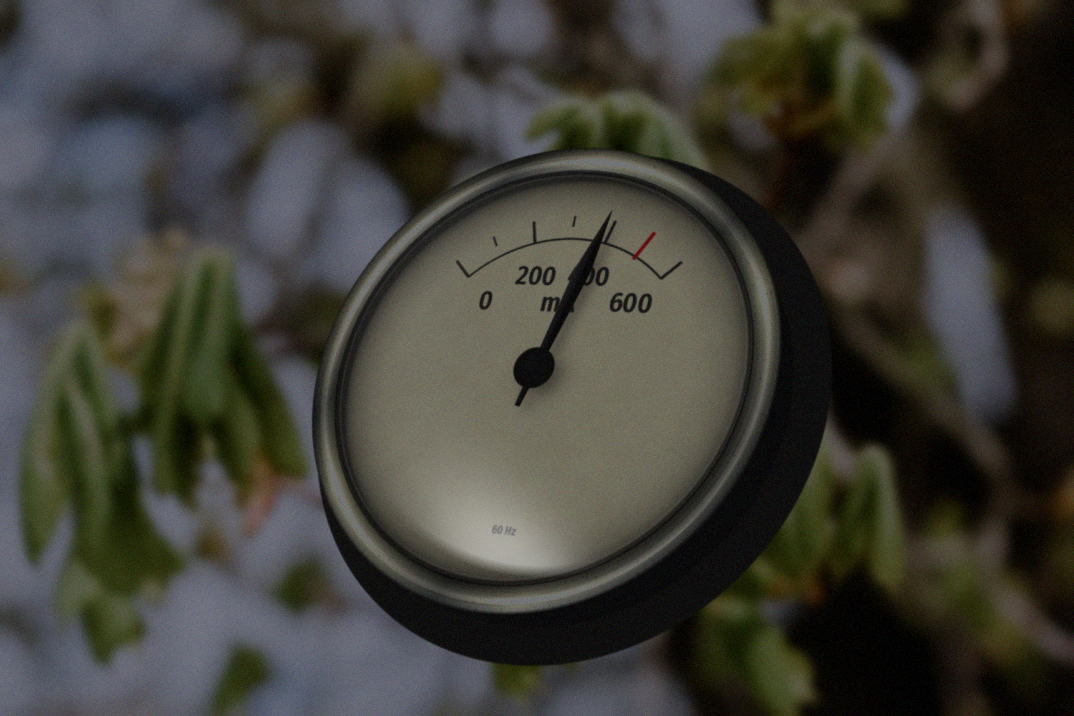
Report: 400; mA
